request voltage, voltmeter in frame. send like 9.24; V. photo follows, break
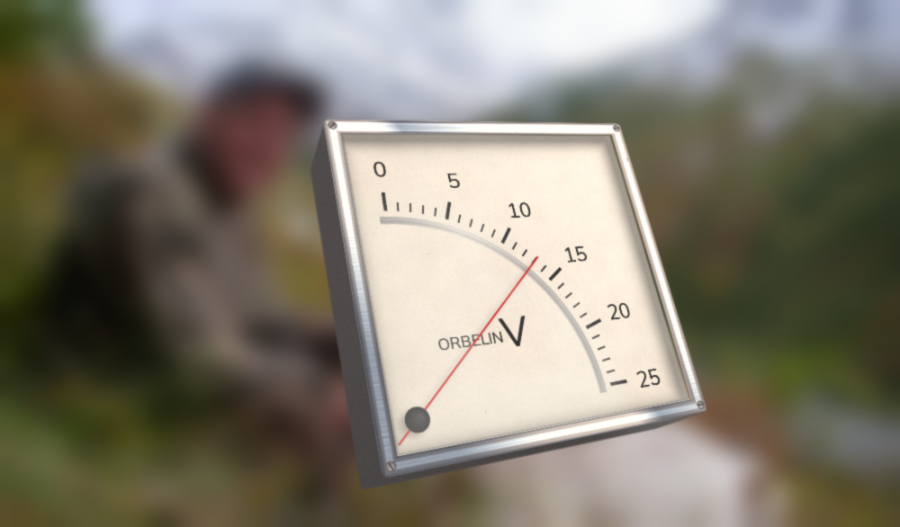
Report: 13; V
